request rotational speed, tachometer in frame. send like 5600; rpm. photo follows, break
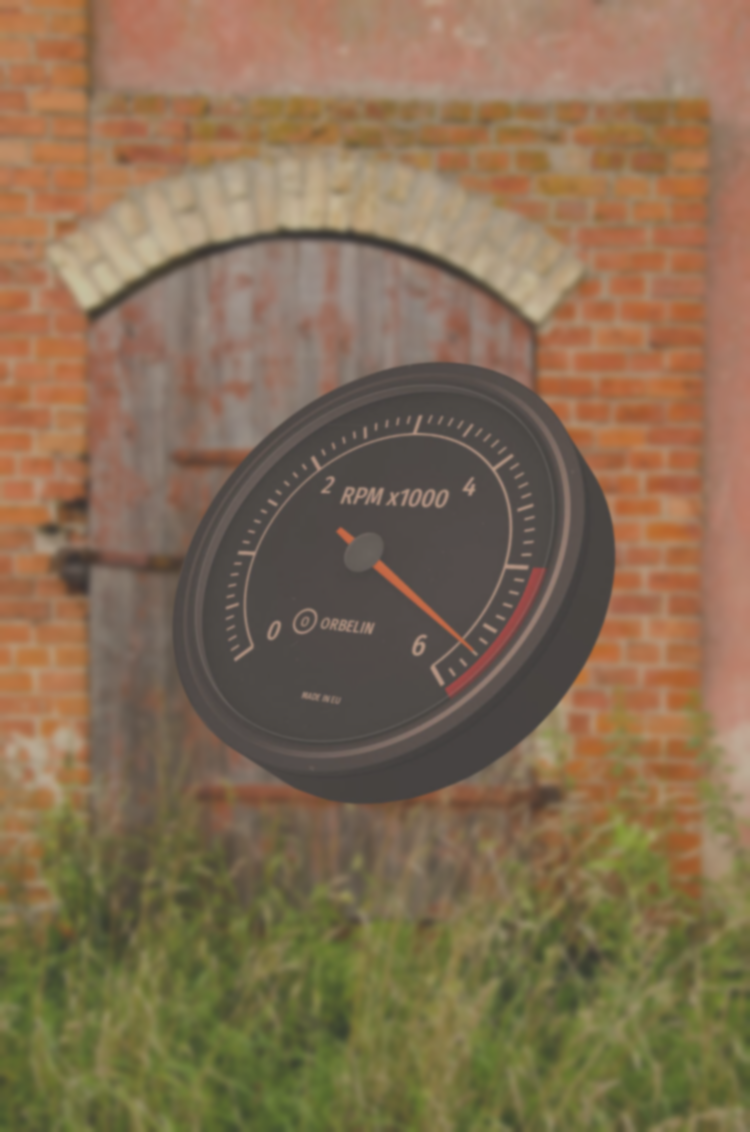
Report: 5700; rpm
